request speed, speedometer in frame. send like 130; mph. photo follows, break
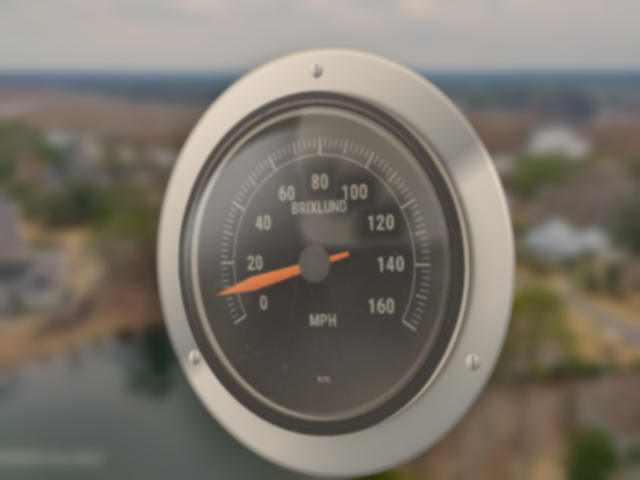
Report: 10; mph
